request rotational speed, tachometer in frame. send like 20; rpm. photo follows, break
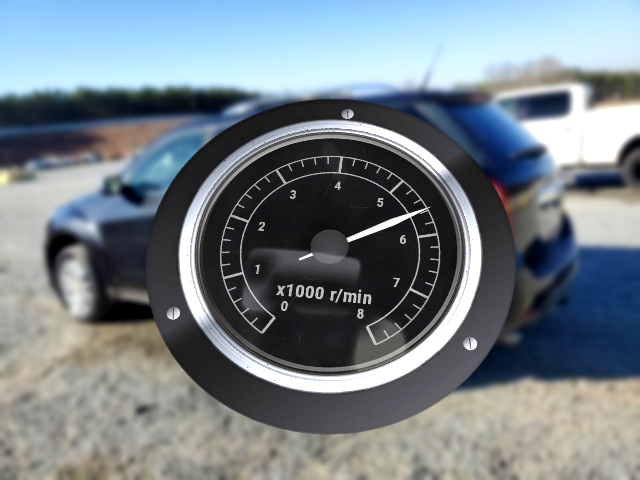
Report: 5600; rpm
